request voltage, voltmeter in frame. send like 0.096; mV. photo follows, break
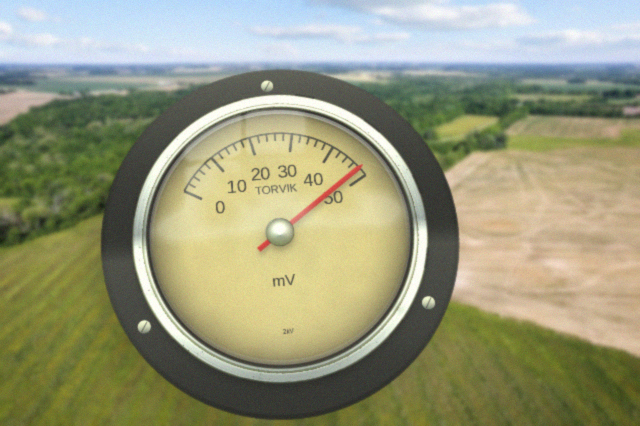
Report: 48; mV
